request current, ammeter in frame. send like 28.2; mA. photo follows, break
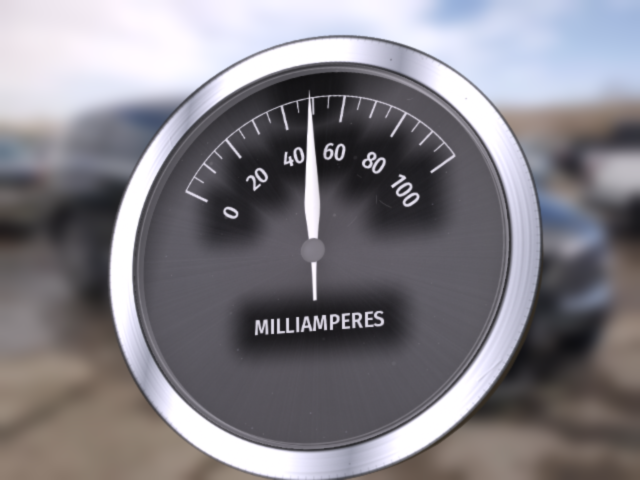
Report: 50; mA
